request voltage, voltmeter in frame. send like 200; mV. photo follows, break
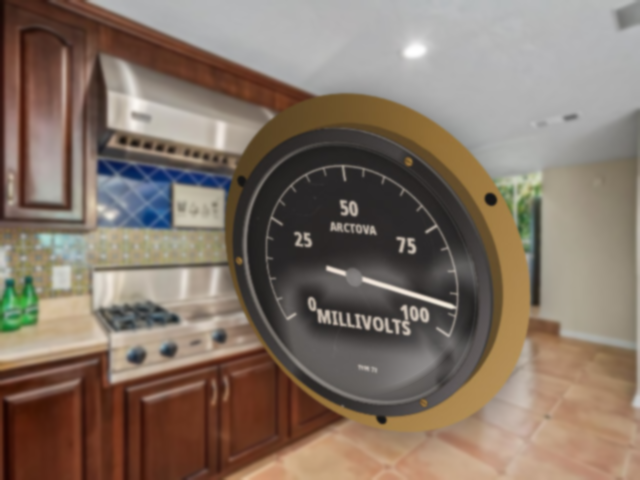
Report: 92.5; mV
